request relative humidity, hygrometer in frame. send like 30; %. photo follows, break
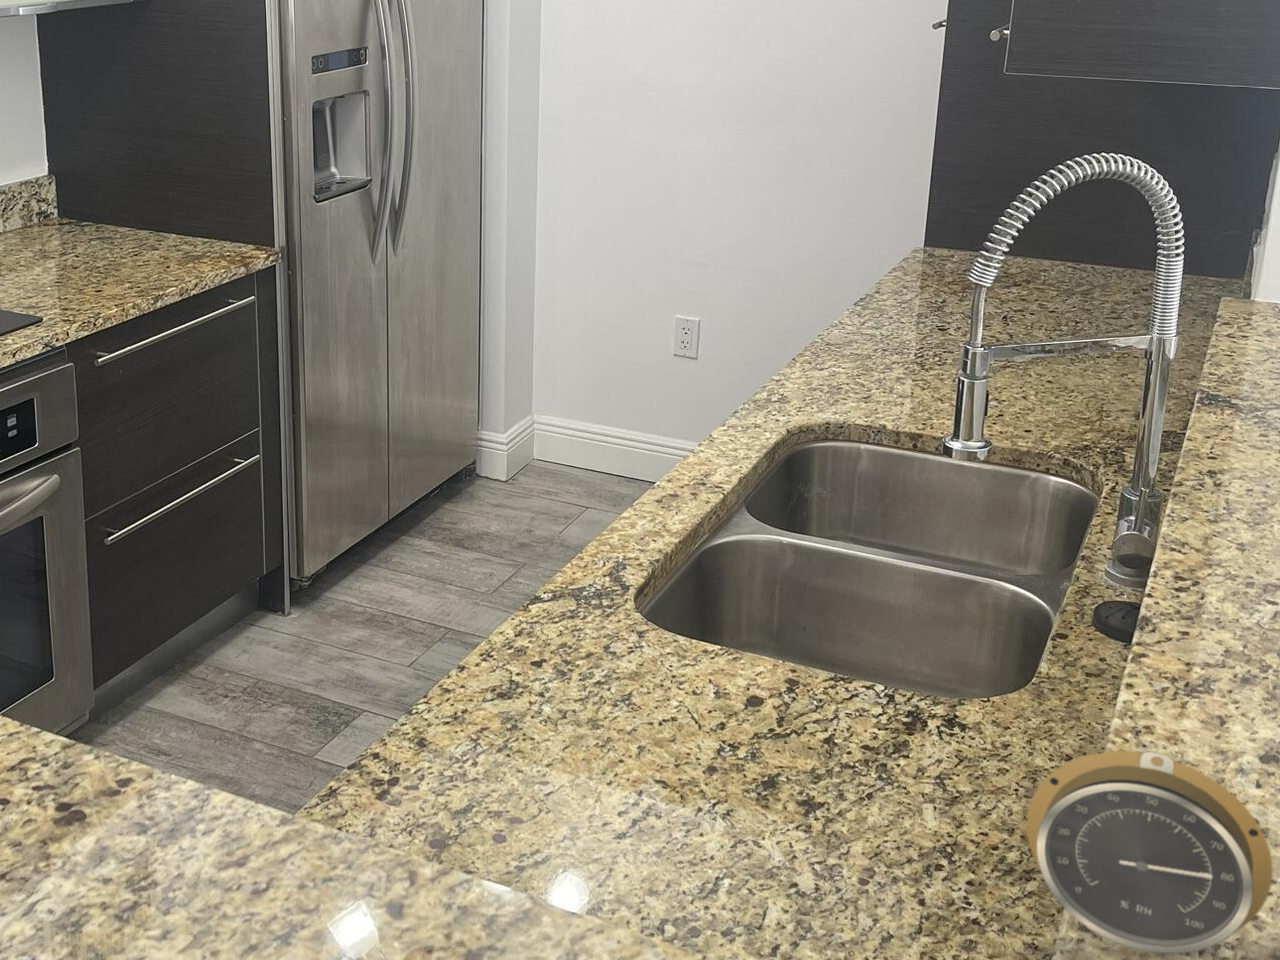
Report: 80; %
